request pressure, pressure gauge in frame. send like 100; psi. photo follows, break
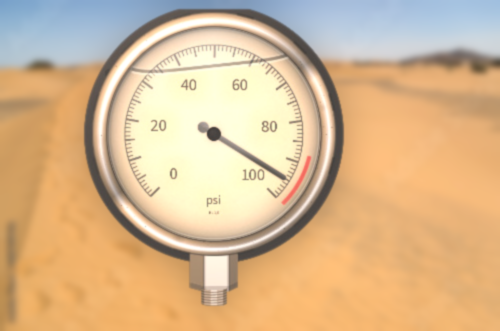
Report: 95; psi
